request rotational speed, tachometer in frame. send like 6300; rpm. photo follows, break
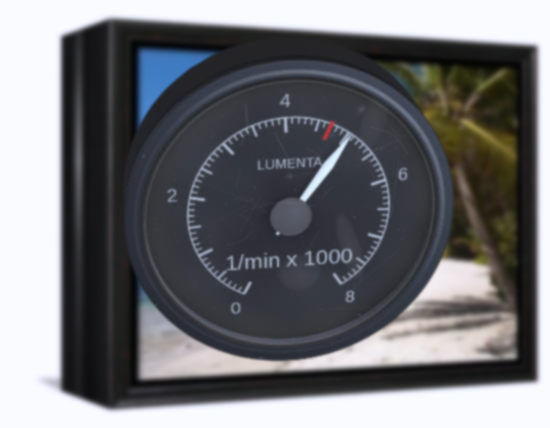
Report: 5000; rpm
